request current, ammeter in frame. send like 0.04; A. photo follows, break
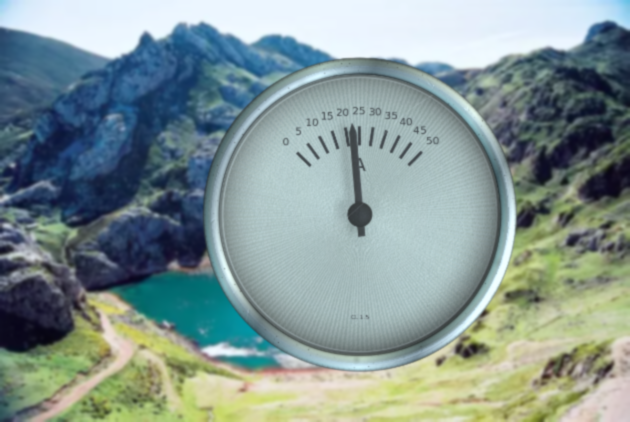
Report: 22.5; A
